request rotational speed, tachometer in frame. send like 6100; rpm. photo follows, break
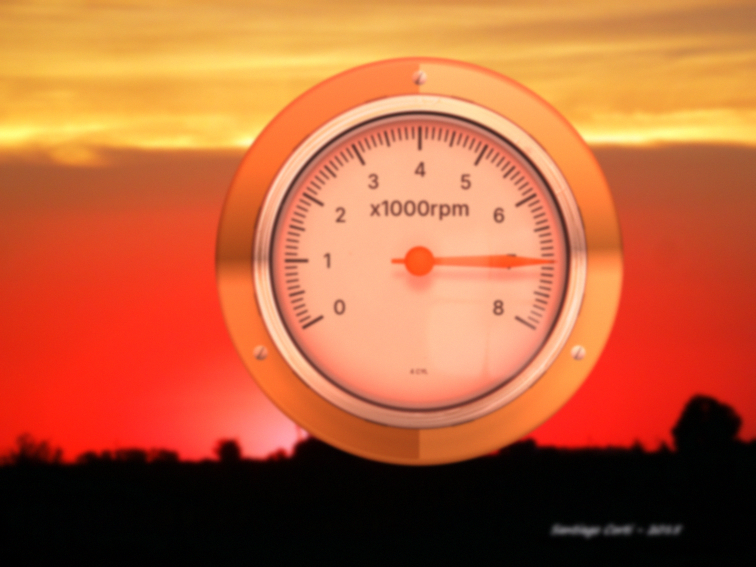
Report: 7000; rpm
